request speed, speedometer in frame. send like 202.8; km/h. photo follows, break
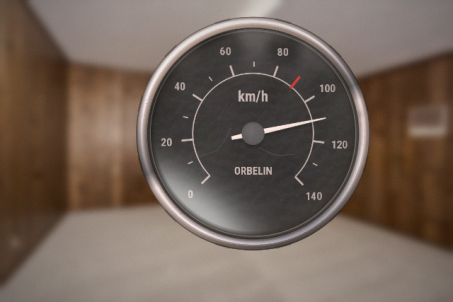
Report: 110; km/h
